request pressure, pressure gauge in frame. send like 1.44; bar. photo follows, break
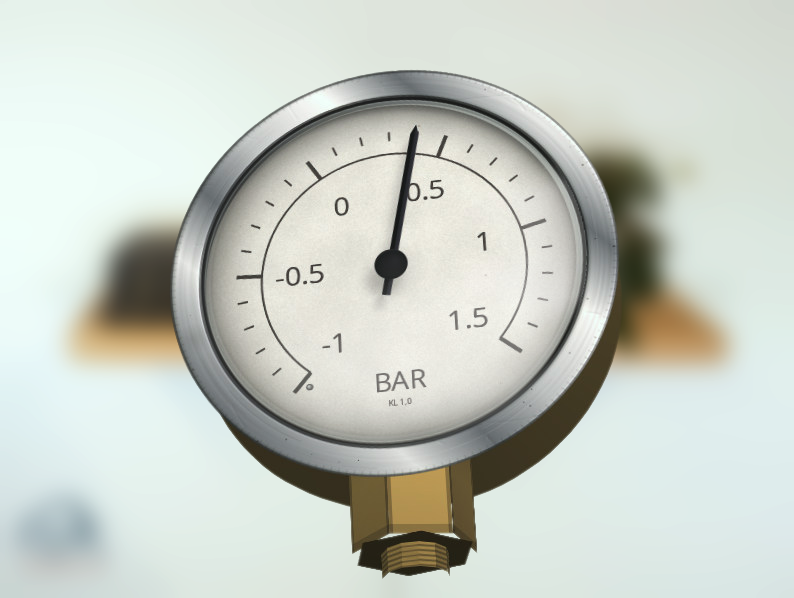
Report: 0.4; bar
